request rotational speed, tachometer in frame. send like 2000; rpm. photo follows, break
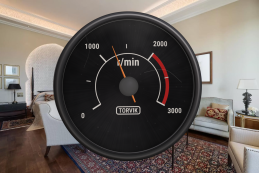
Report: 1250; rpm
